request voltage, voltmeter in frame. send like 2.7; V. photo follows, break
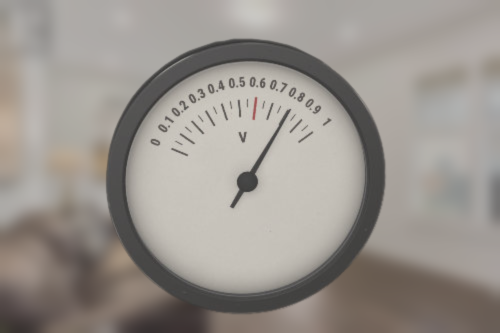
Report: 0.8; V
